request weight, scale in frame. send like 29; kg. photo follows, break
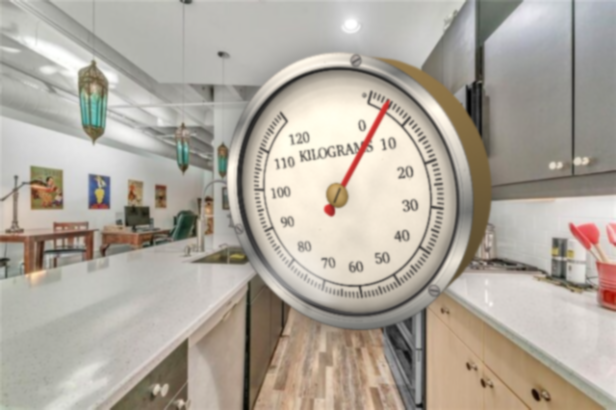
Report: 5; kg
